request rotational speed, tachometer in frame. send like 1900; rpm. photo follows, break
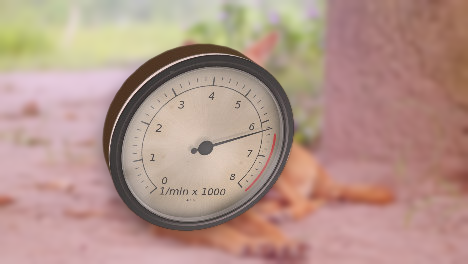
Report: 6200; rpm
